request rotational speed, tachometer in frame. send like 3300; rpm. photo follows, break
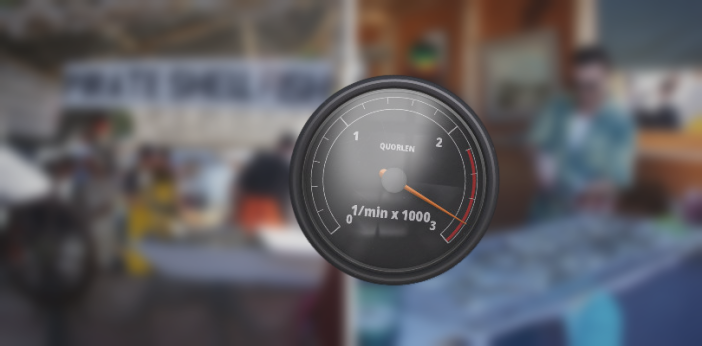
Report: 2800; rpm
